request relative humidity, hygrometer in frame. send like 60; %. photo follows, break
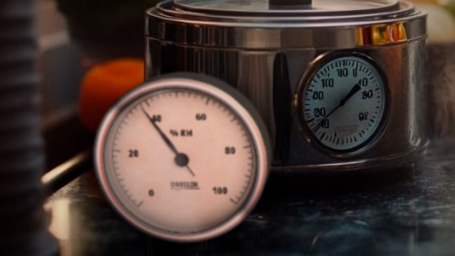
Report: 38; %
